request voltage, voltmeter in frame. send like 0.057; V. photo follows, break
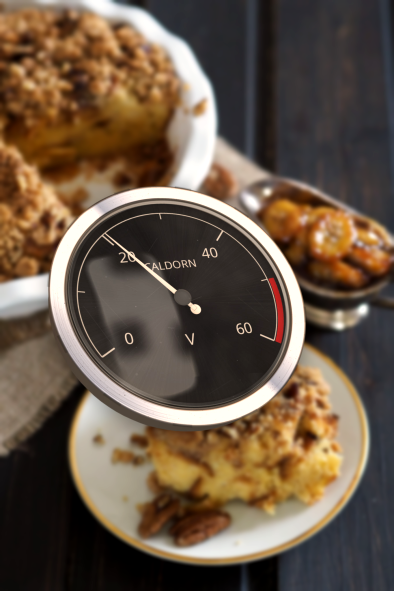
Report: 20; V
